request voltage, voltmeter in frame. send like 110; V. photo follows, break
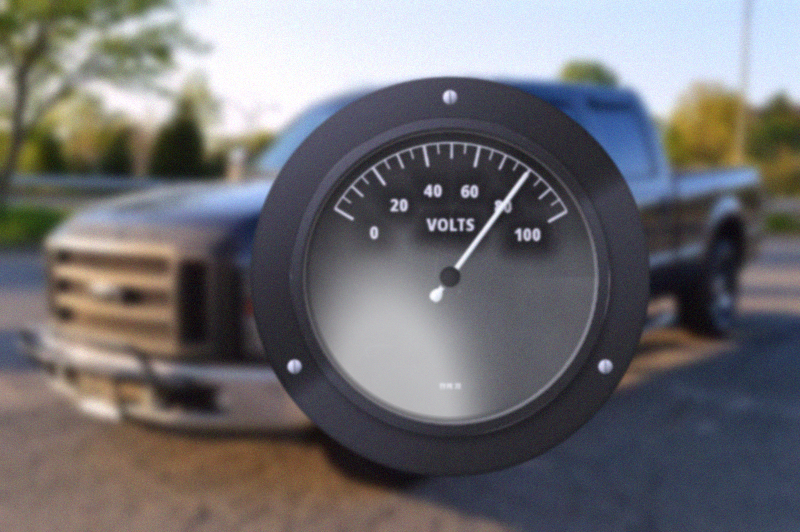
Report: 80; V
